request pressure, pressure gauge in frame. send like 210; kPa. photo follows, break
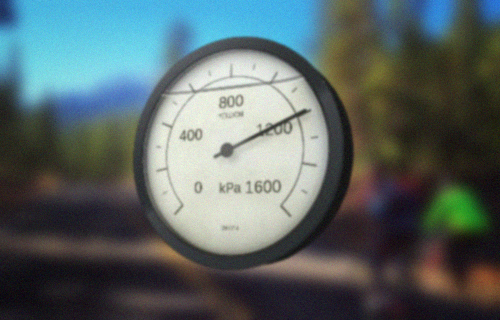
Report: 1200; kPa
